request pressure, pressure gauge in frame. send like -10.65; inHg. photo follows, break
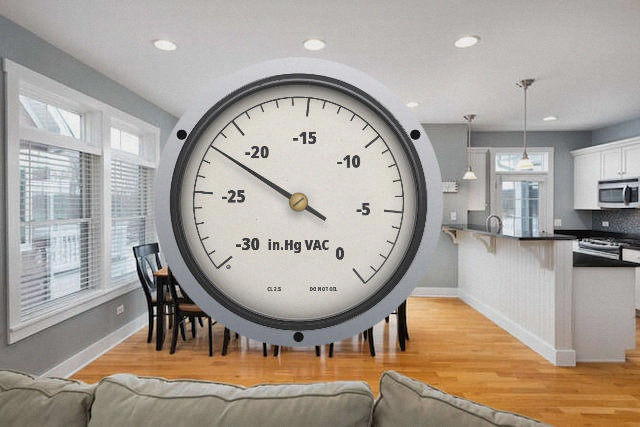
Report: -22; inHg
